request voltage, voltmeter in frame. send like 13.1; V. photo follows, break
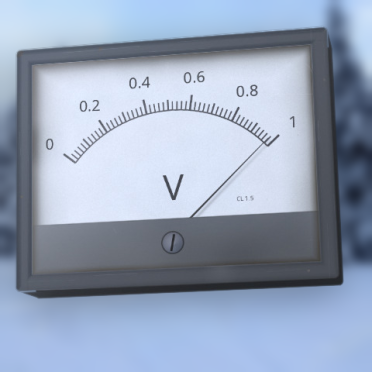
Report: 0.98; V
